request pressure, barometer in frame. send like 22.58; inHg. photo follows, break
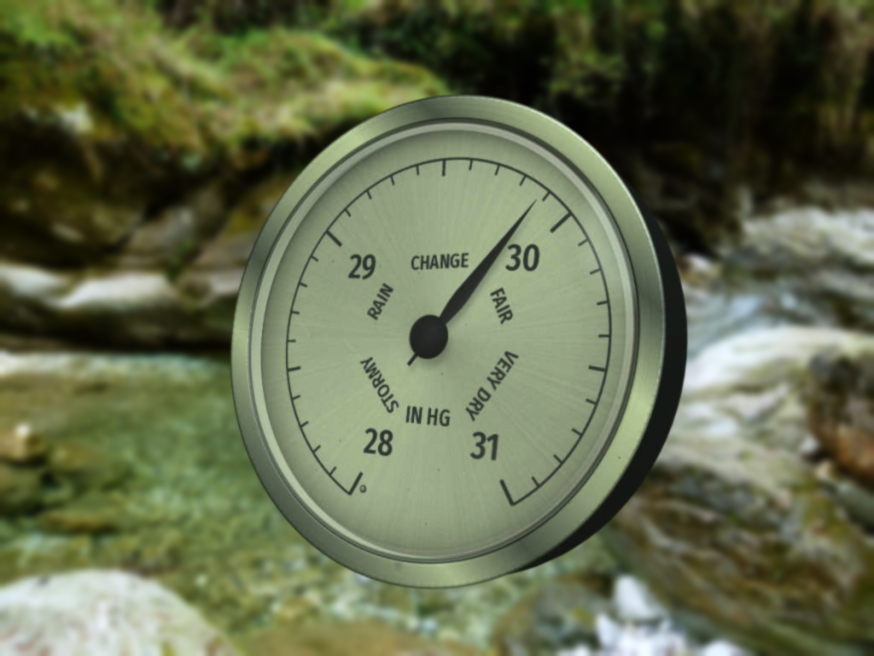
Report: 29.9; inHg
